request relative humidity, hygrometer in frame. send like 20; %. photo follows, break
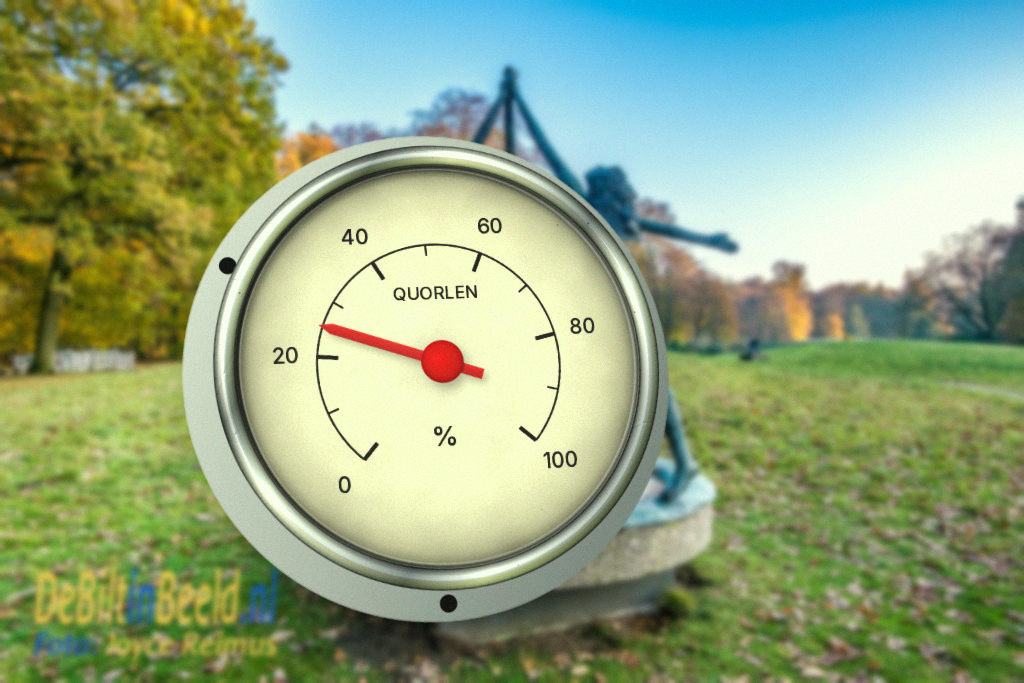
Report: 25; %
